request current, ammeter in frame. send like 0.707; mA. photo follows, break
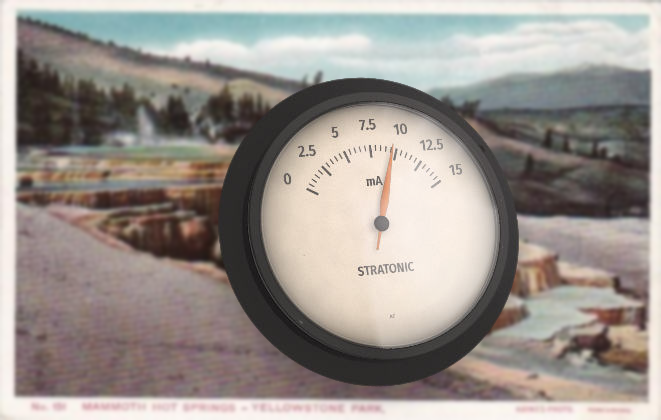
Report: 9.5; mA
